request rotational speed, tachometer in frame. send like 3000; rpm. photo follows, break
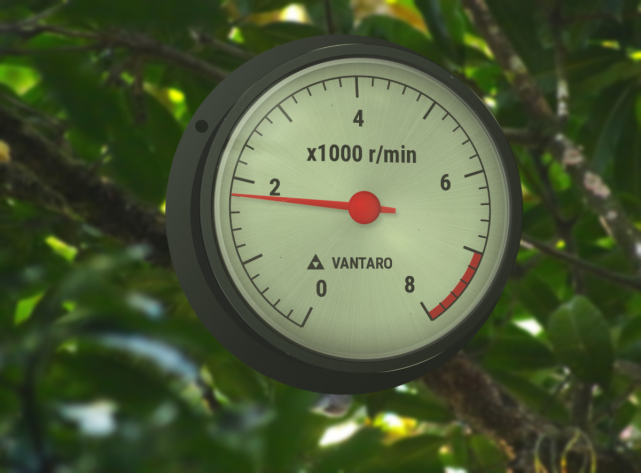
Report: 1800; rpm
